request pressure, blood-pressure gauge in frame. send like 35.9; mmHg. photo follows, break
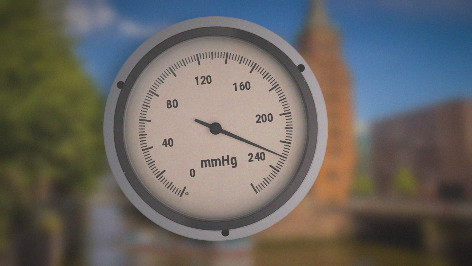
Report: 230; mmHg
